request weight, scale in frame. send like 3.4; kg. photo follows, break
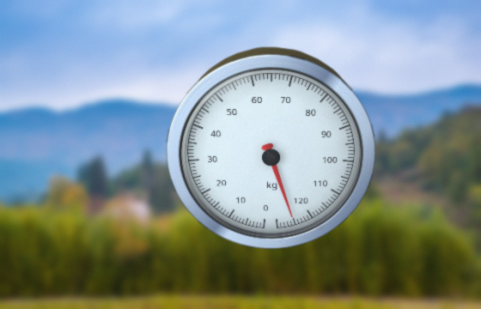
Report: 125; kg
